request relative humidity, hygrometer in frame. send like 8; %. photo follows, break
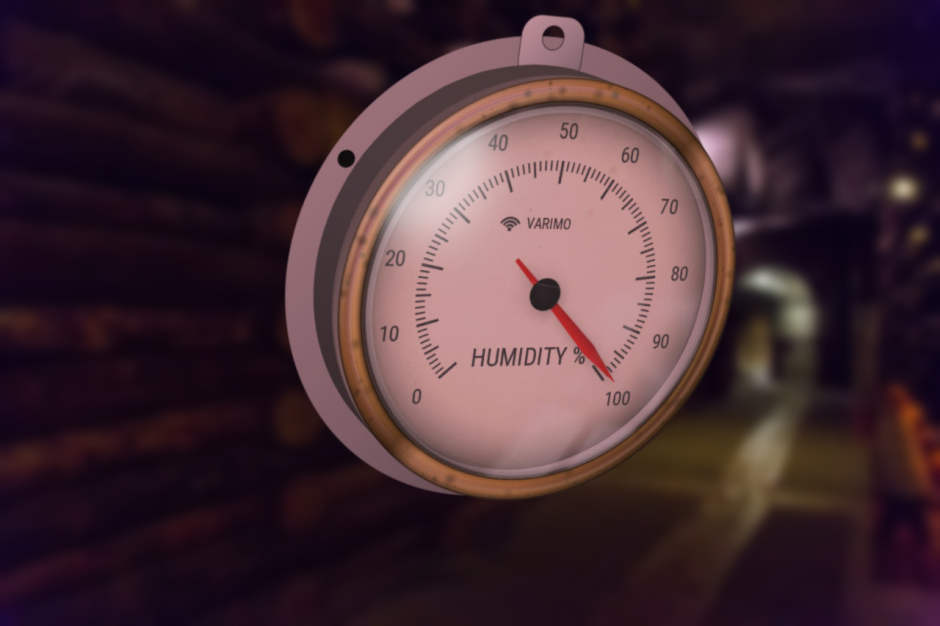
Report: 99; %
